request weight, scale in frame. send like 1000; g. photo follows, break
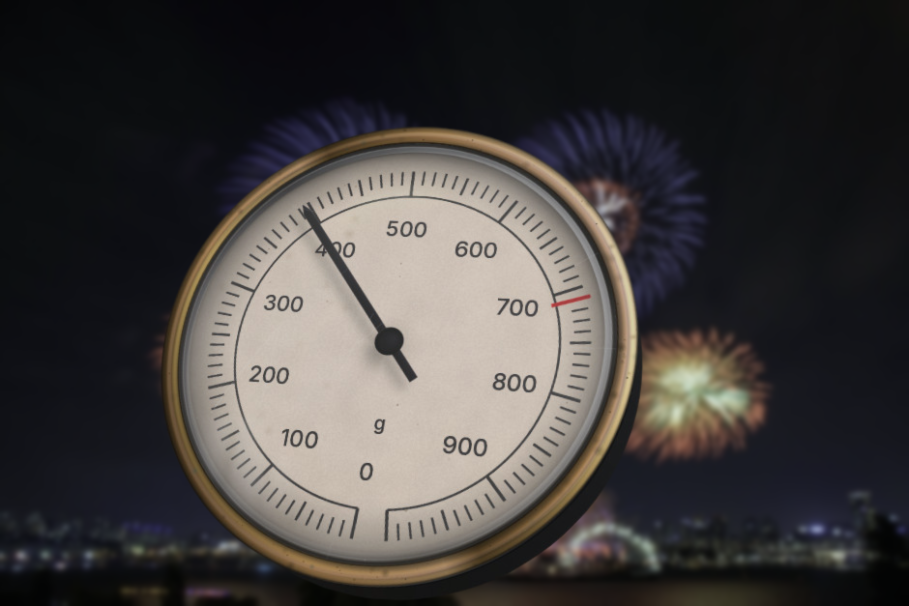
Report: 395; g
